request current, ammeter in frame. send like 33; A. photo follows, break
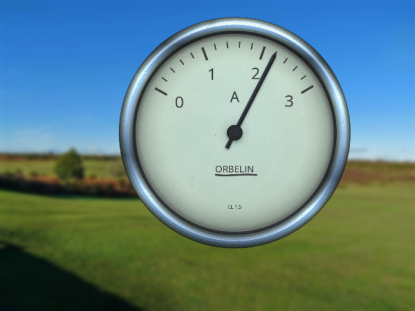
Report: 2.2; A
